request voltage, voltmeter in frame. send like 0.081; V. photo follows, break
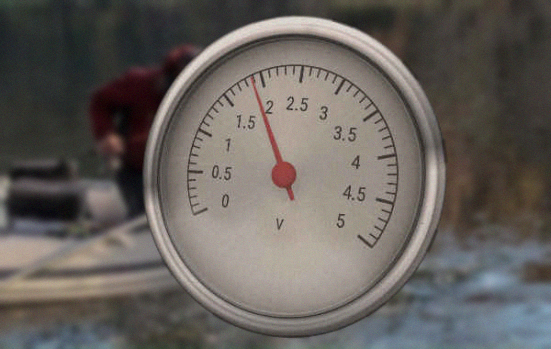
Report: 1.9; V
